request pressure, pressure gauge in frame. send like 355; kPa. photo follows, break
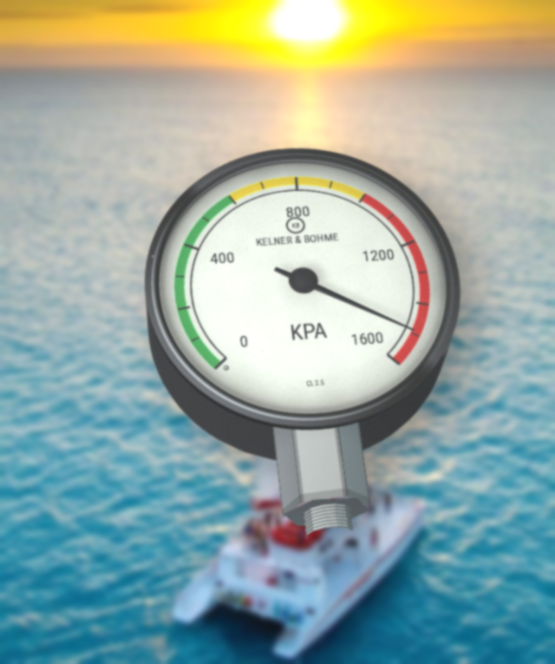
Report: 1500; kPa
